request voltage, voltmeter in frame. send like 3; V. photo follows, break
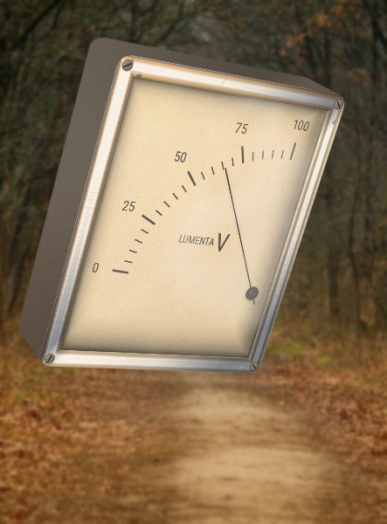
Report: 65; V
